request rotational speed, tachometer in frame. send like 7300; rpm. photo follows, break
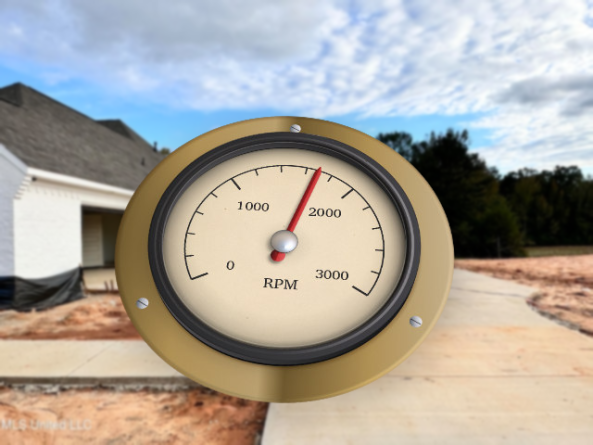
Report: 1700; rpm
